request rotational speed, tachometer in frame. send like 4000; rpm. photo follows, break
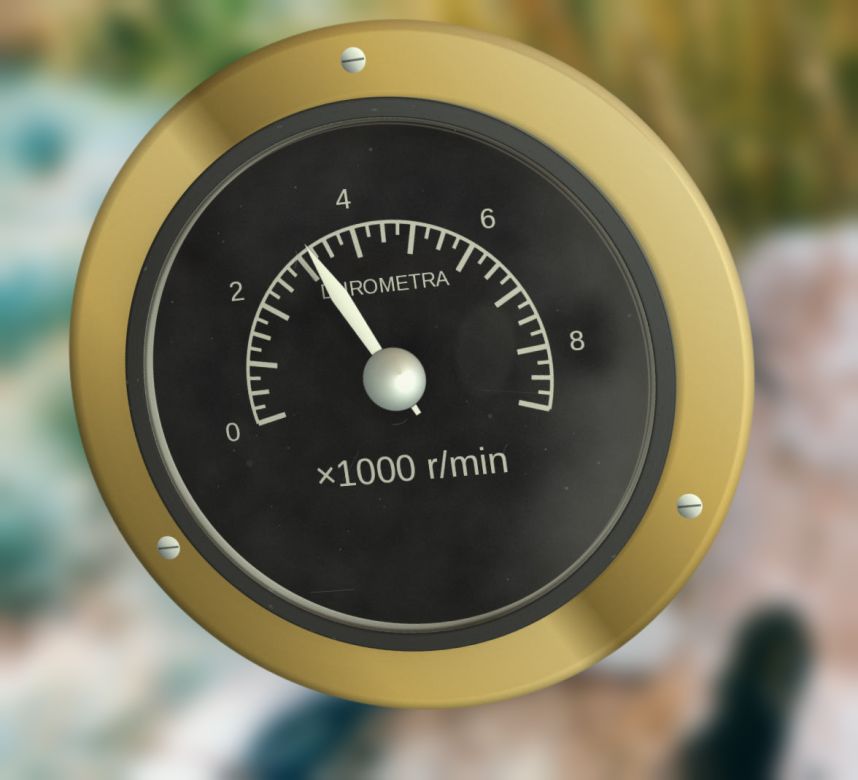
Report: 3250; rpm
